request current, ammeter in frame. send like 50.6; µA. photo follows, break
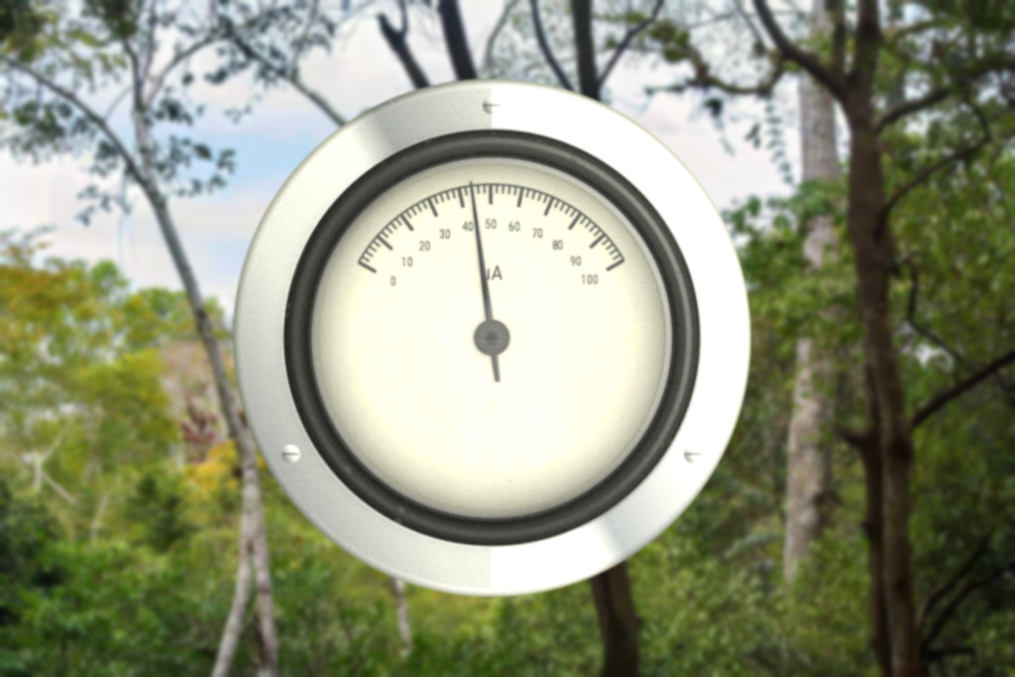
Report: 44; µA
